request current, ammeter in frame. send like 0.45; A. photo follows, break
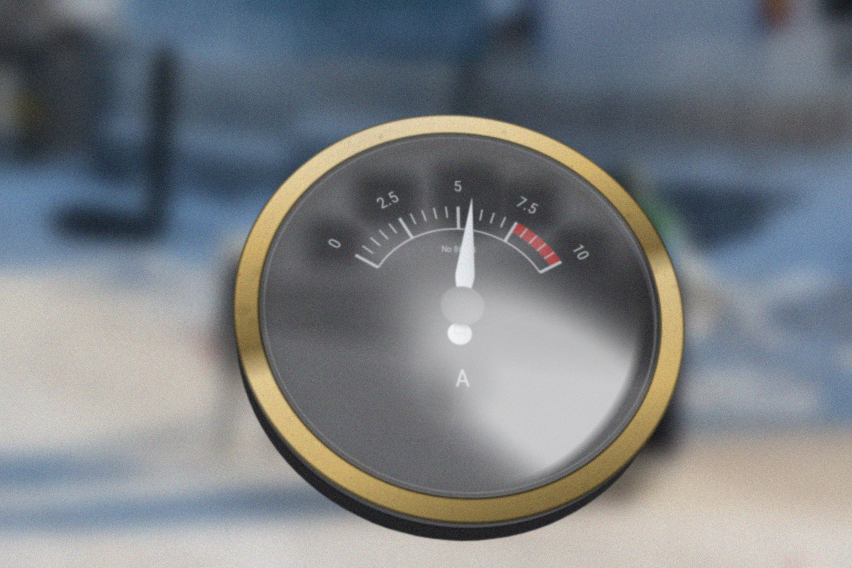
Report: 5.5; A
